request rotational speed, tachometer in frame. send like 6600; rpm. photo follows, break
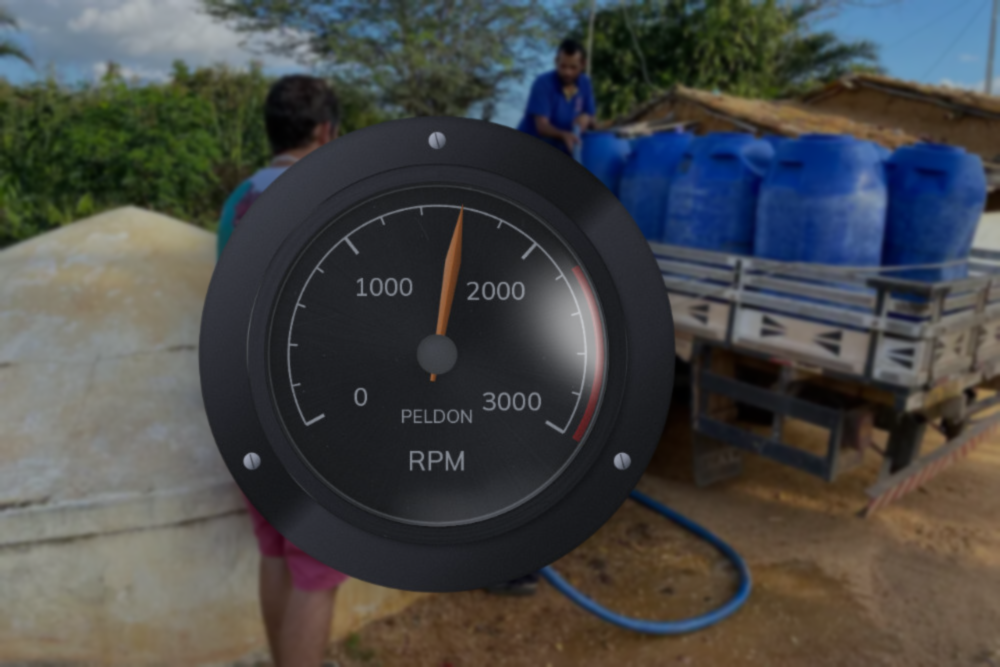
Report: 1600; rpm
